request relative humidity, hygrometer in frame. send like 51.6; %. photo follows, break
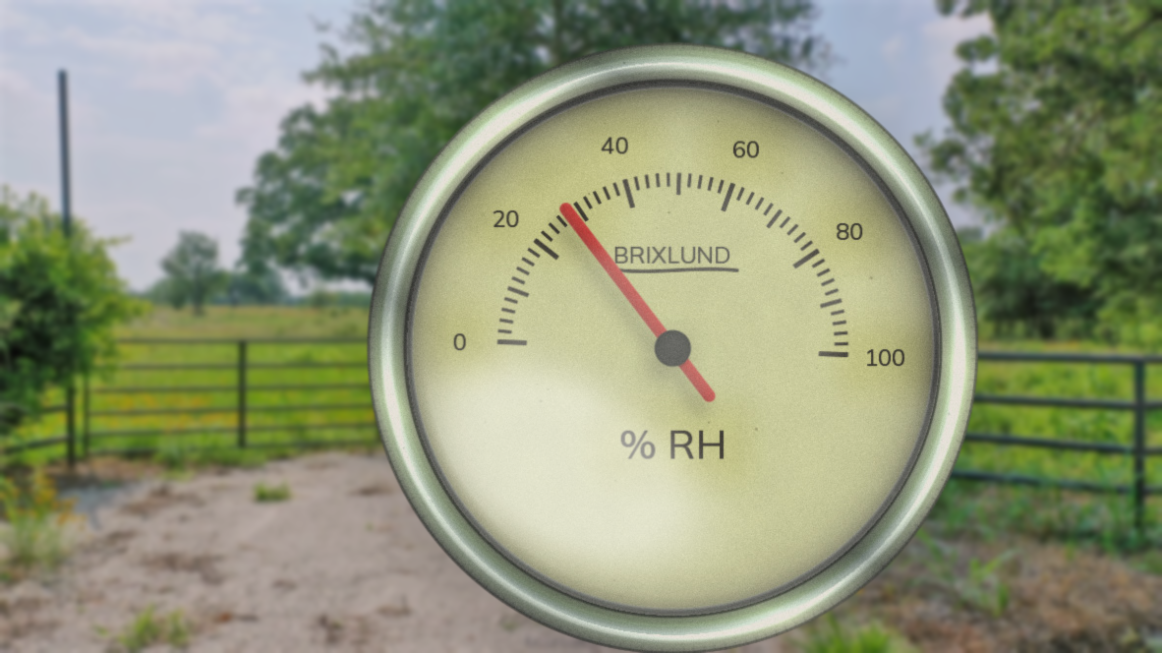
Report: 28; %
